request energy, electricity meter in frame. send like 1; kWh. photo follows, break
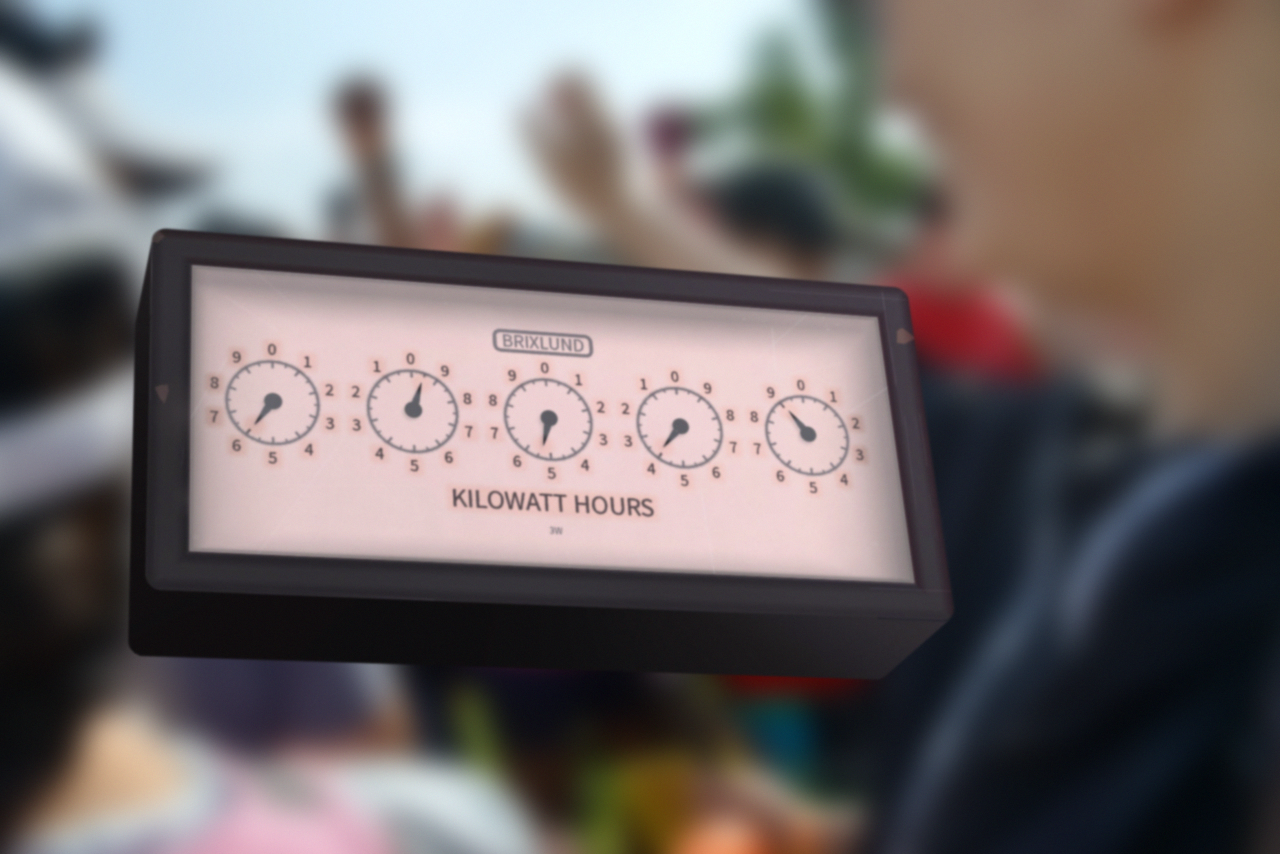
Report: 59539; kWh
